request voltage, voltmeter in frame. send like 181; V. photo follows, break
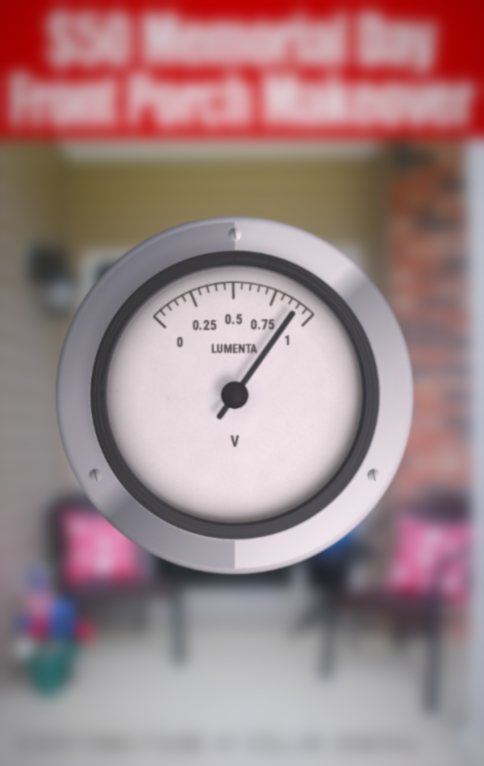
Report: 0.9; V
